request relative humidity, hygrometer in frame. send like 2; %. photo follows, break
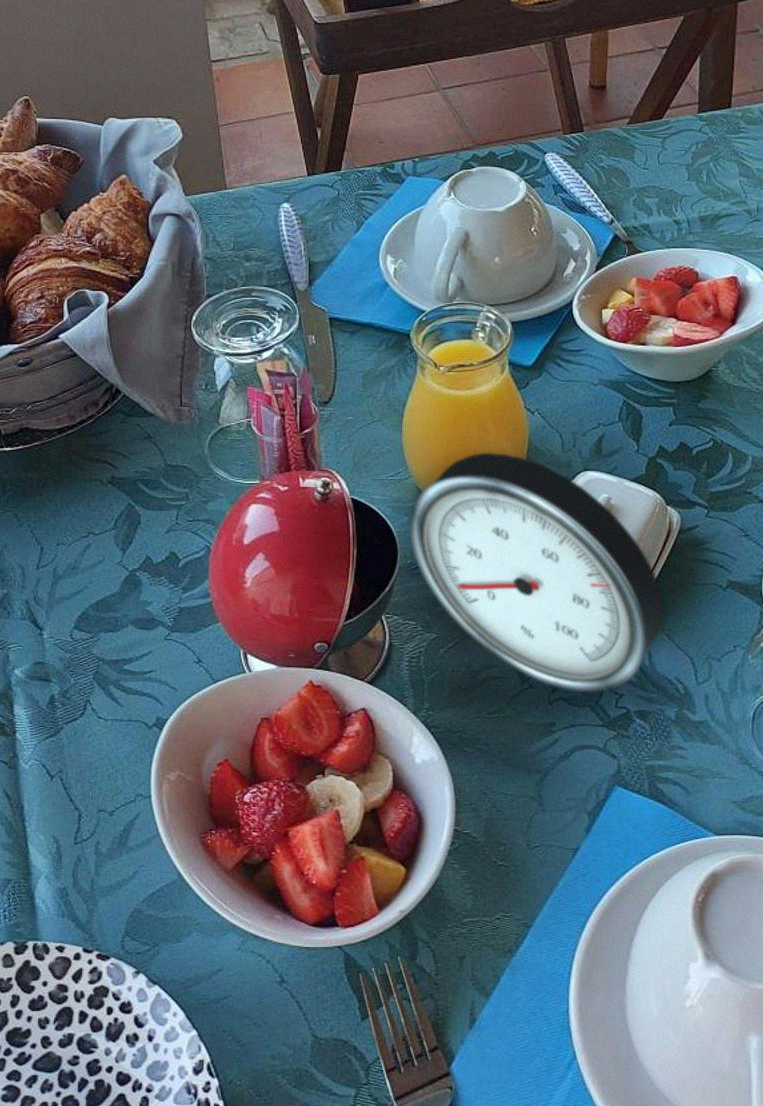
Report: 5; %
